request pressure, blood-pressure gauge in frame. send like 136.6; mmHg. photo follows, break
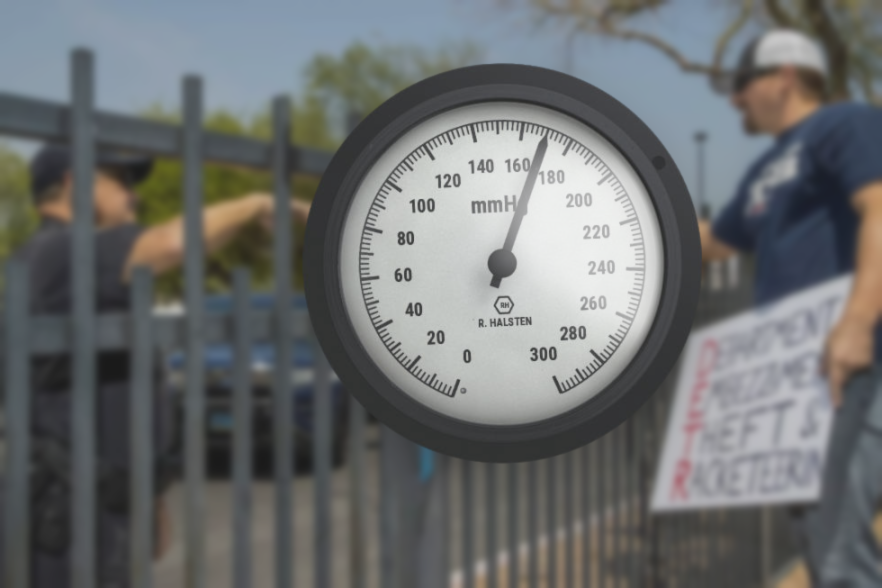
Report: 170; mmHg
